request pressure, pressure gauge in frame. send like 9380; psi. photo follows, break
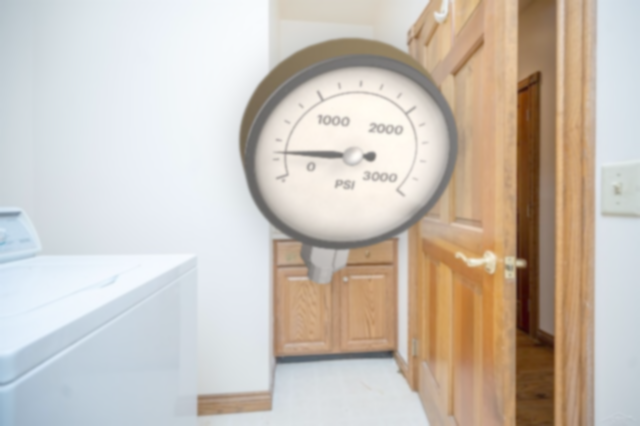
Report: 300; psi
